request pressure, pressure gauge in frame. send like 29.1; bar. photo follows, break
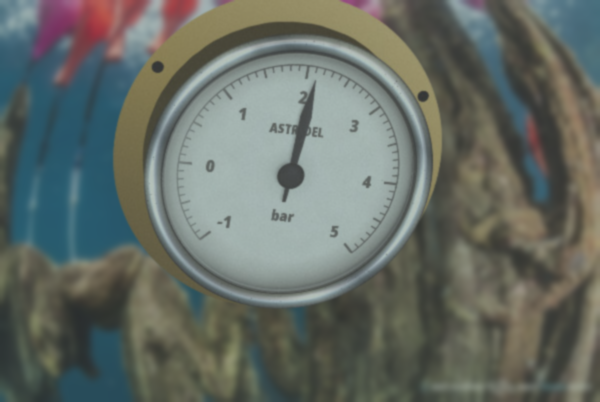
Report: 2.1; bar
